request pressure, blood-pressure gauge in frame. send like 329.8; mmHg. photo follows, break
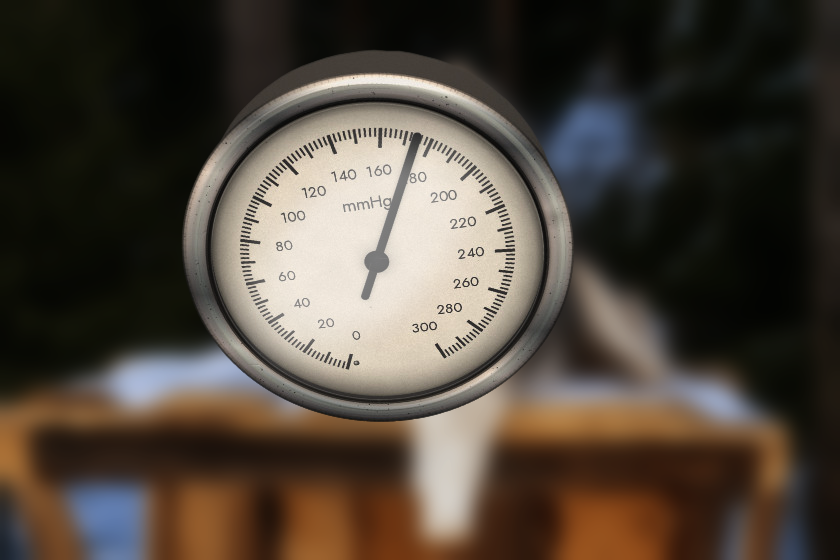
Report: 174; mmHg
